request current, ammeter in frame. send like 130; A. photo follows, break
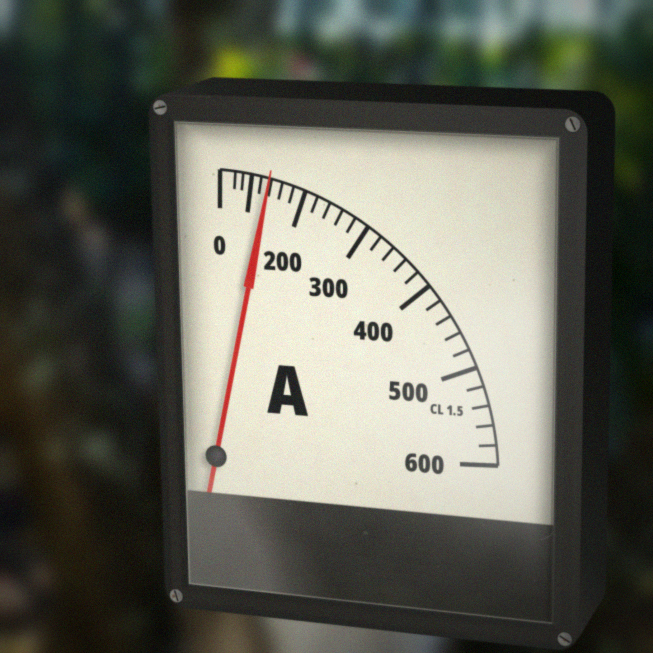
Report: 140; A
